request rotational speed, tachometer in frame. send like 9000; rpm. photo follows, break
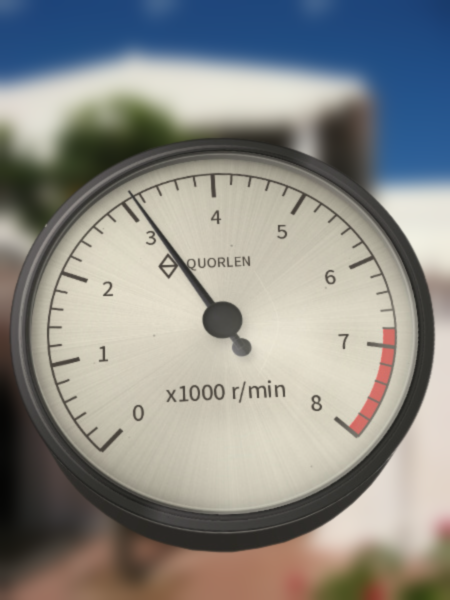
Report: 3100; rpm
